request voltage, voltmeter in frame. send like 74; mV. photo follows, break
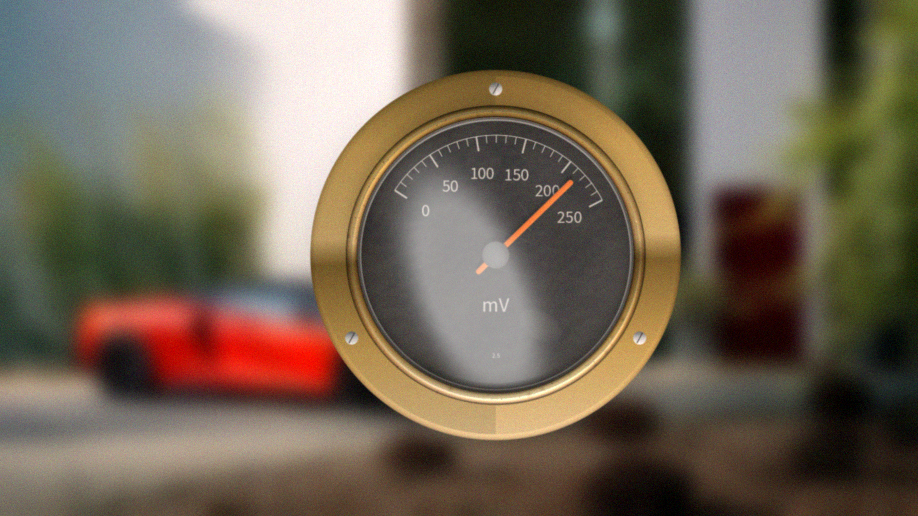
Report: 215; mV
